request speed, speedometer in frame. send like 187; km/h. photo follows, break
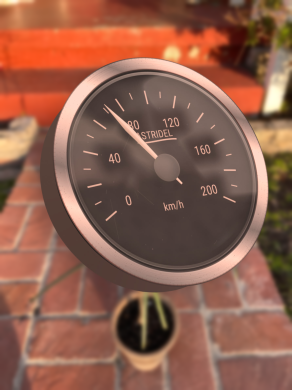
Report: 70; km/h
